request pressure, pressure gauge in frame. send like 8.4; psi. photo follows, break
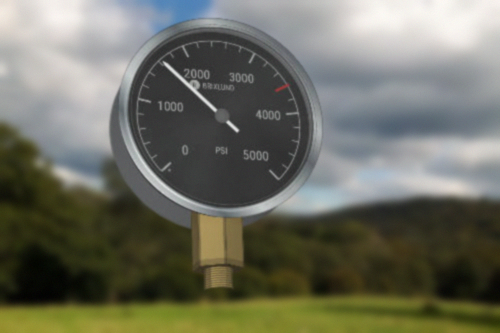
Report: 1600; psi
